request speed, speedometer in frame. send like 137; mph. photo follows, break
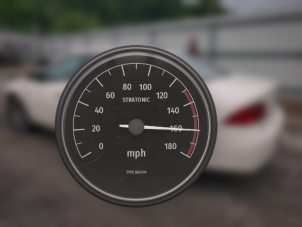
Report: 160; mph
